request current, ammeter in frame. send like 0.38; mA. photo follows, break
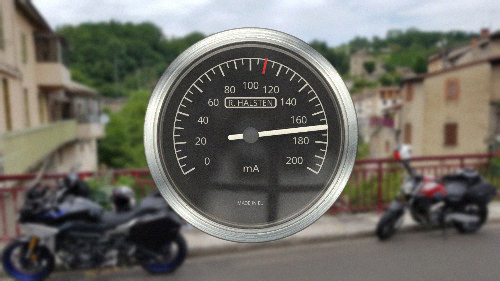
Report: 170; mA
